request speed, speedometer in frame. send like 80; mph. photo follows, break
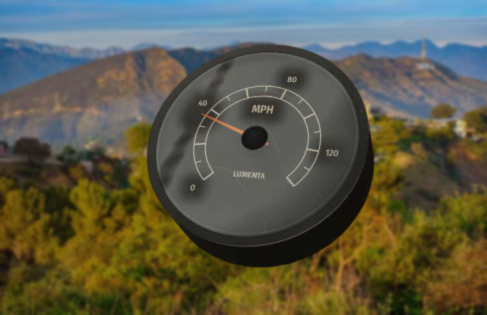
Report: 35; mph
